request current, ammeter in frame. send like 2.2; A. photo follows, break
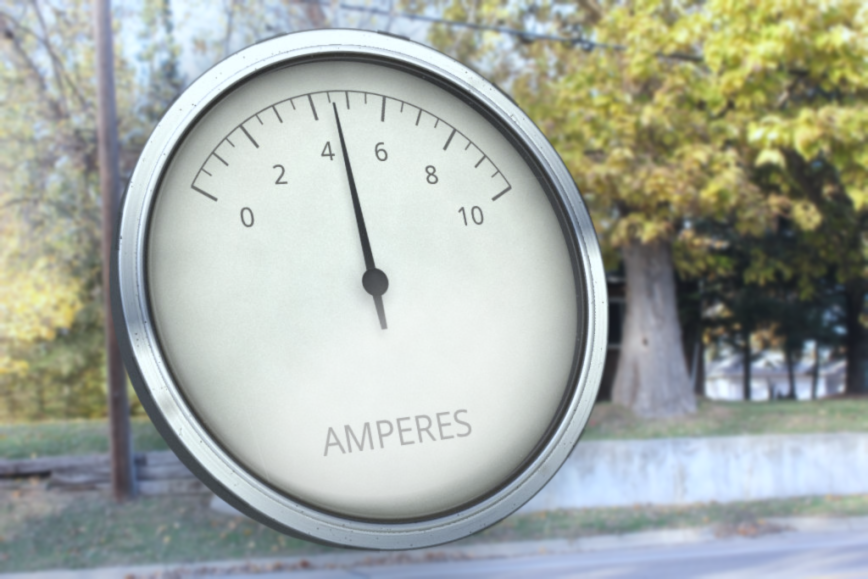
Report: 4.5; A
